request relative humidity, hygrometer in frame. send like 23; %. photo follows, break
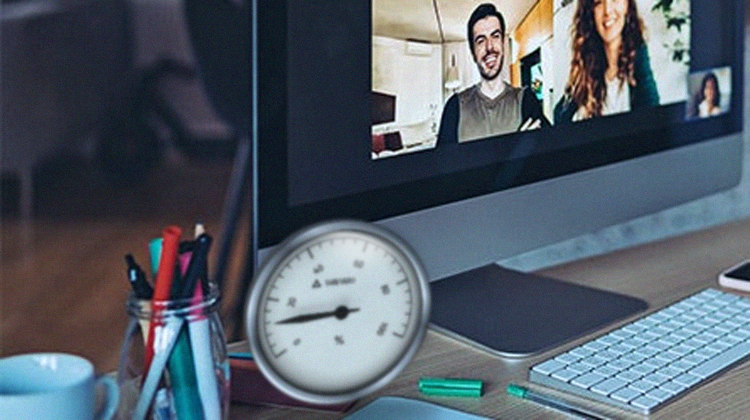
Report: 12; %
